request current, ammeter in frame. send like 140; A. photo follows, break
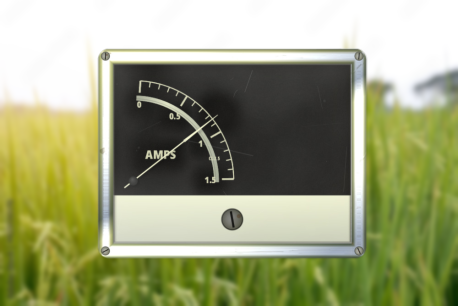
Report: 0.85; A
